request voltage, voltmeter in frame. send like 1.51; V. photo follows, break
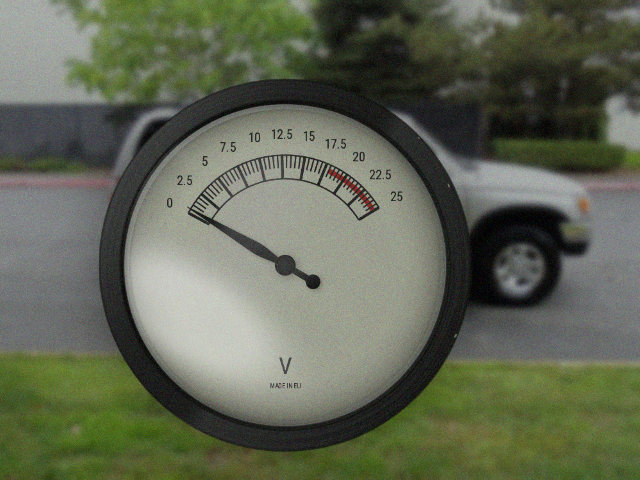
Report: 0.5; V
